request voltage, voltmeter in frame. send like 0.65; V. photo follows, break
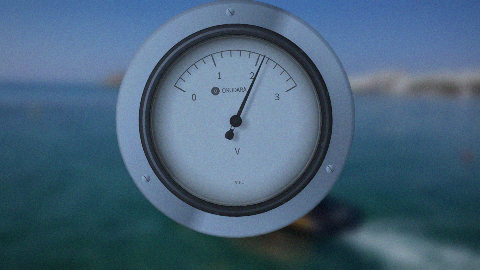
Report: 2.1; V
